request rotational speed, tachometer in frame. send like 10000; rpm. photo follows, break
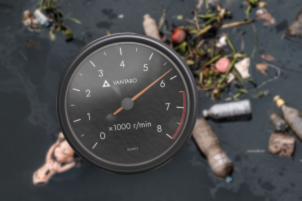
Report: 5750; rpm
